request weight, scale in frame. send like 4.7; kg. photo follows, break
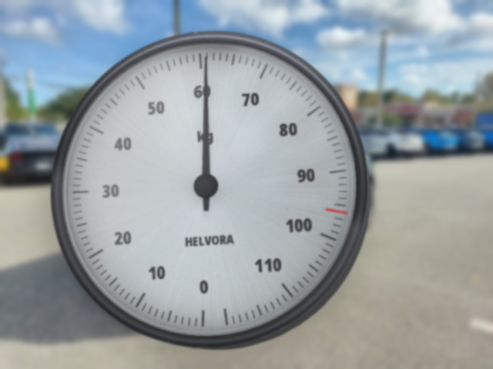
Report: 61; kg
